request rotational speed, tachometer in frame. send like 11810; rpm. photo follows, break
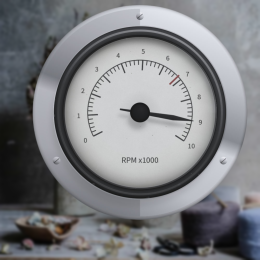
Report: 9000; rpm
